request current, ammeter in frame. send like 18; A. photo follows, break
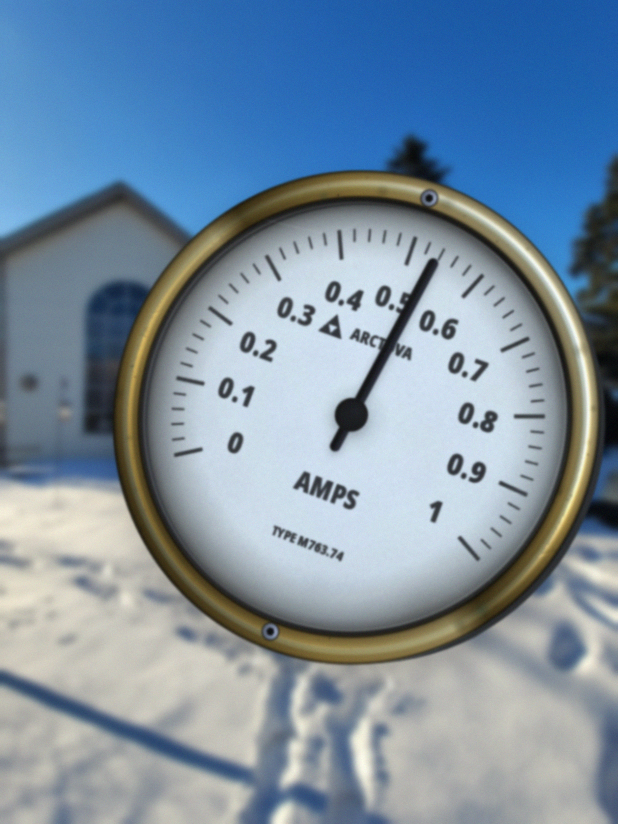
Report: 0.54; A
